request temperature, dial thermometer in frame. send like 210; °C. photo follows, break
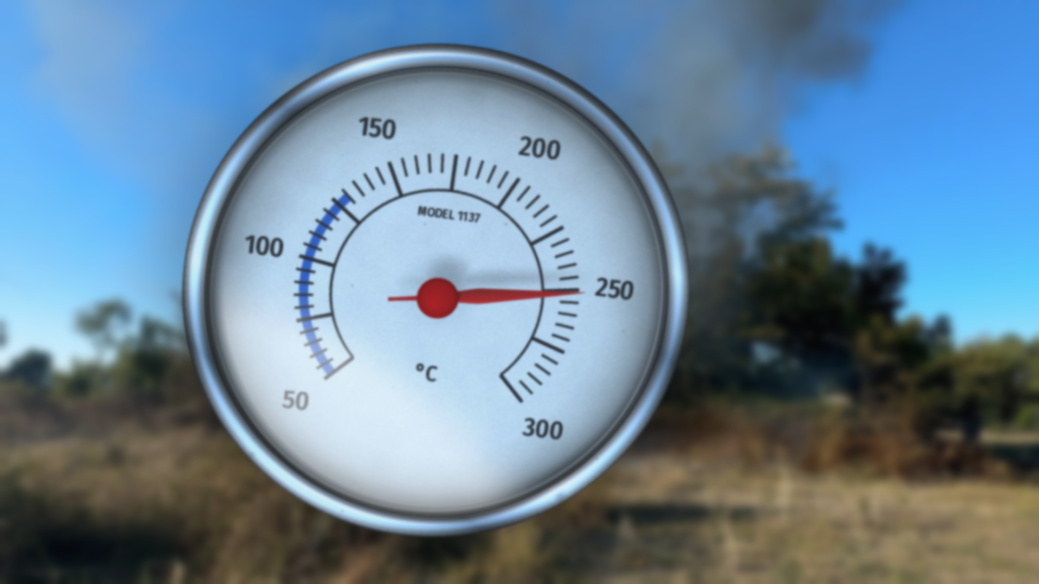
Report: 250; °C
